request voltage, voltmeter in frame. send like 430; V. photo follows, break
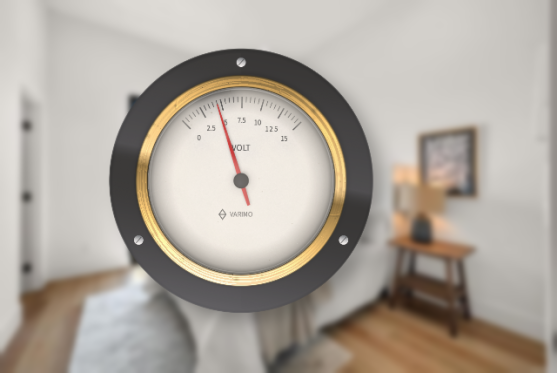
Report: 4.5; V
